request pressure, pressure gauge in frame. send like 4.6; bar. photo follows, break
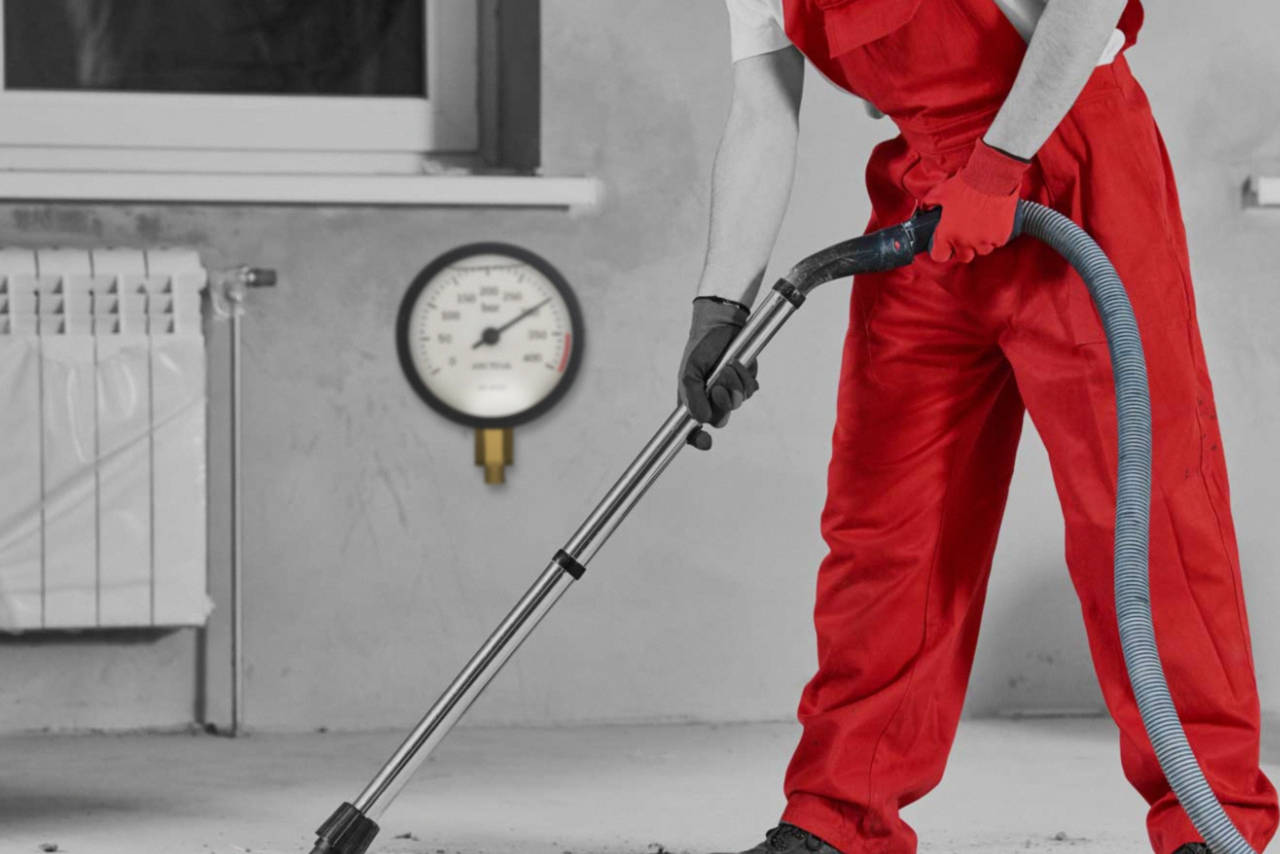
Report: 300; bar
